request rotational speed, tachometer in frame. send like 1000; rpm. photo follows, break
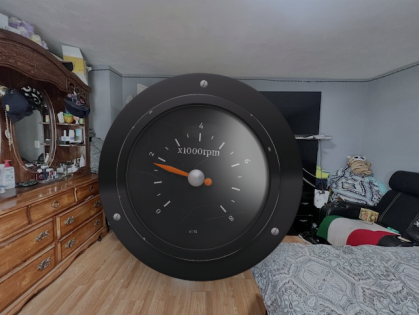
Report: 1750; rpm
